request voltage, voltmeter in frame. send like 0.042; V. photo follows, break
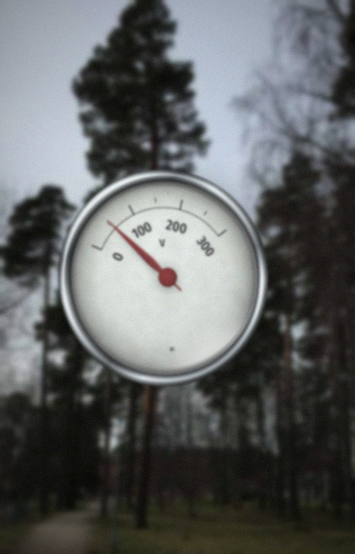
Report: 50; V
